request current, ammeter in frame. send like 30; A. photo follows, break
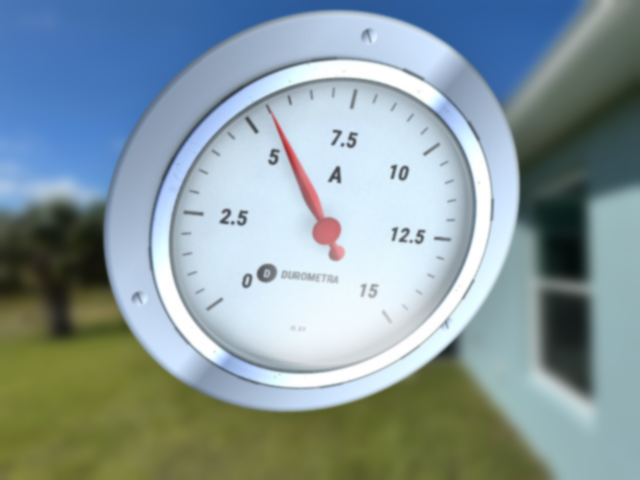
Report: 5.5; A
